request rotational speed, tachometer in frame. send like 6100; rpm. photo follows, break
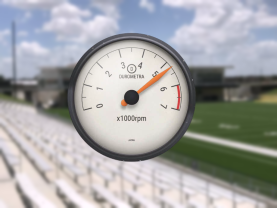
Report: 5250; rpm
